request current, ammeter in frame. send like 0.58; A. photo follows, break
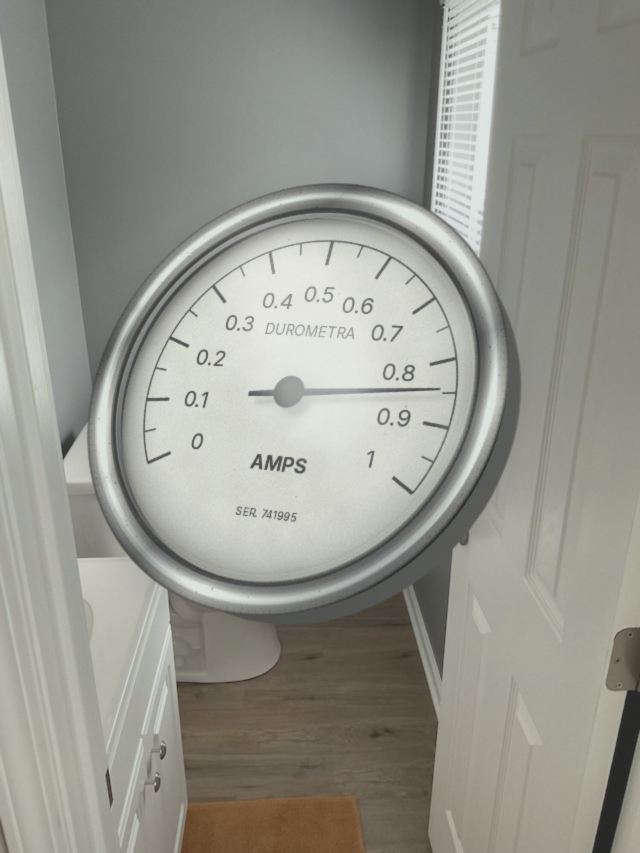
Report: 0.85; A
